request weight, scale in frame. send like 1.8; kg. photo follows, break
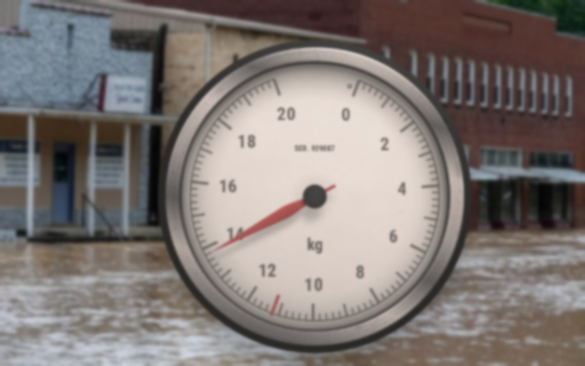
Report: 13.8; kg
